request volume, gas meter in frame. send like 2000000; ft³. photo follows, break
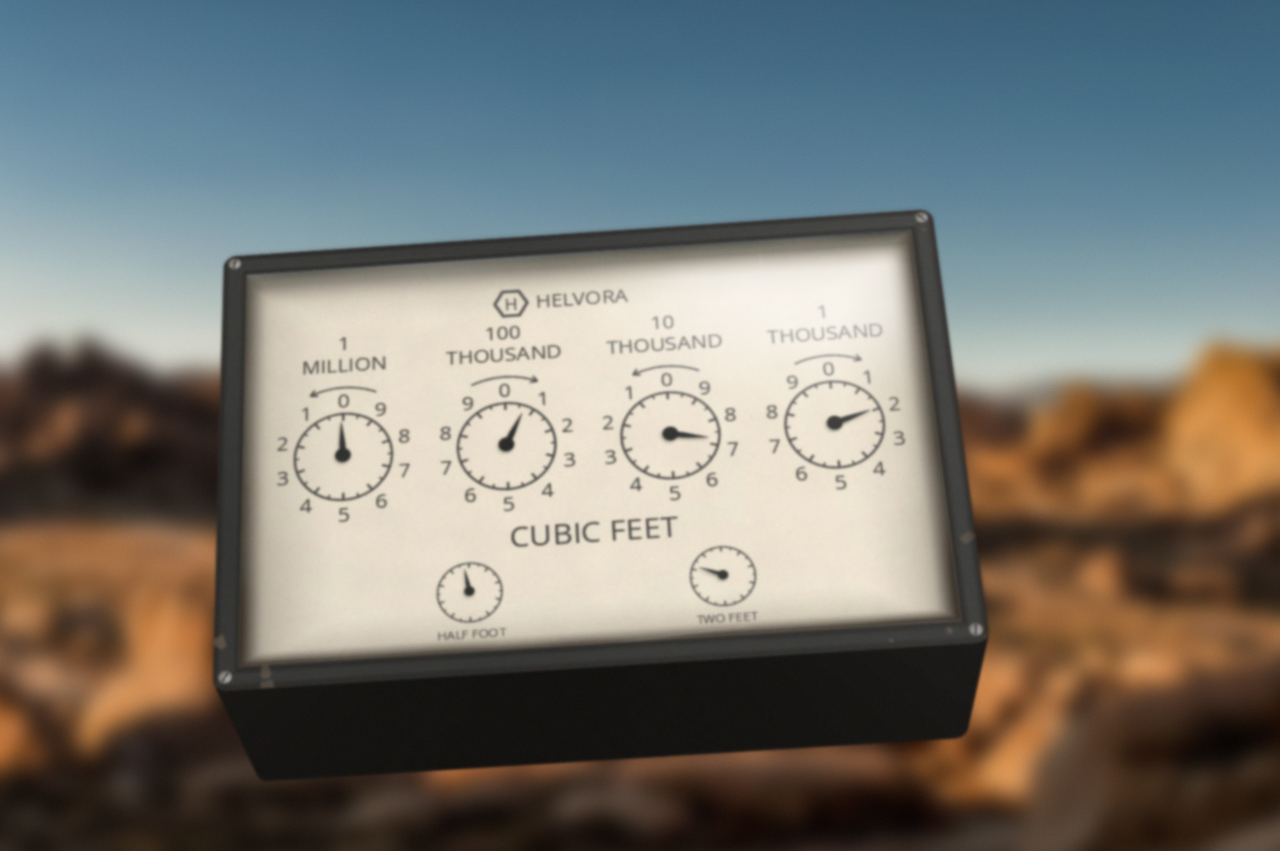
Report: 7200; ft³
